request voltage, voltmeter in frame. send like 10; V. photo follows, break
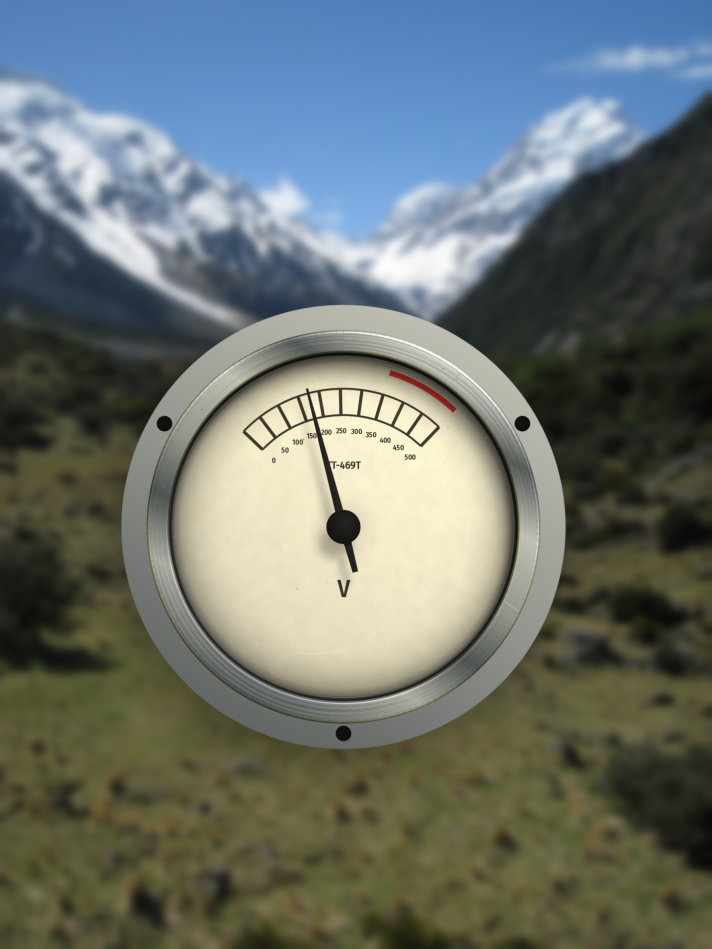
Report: 175; V
